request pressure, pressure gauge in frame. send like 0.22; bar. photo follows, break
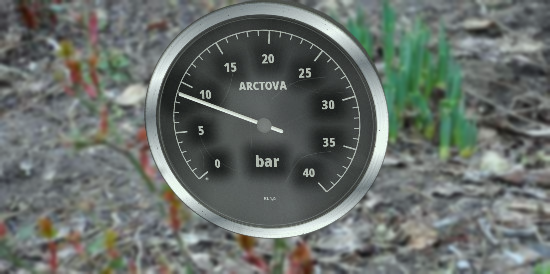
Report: 9; bar
